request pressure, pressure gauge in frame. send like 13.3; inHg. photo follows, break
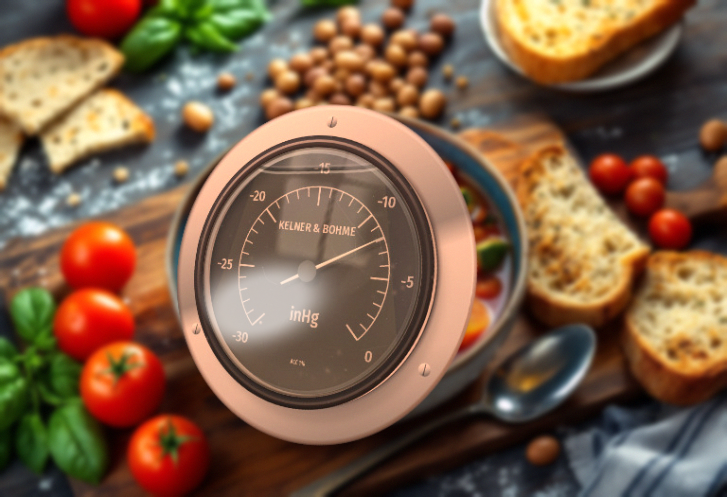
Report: -8; inHg
